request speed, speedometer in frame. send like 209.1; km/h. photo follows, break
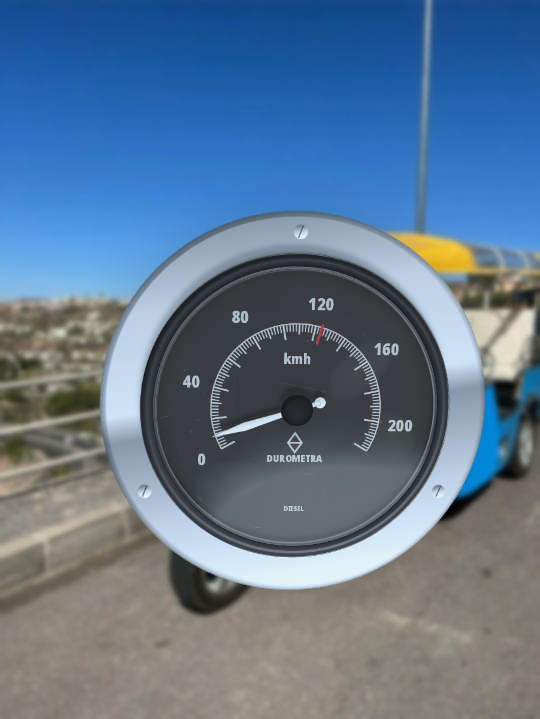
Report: 10; km/h
